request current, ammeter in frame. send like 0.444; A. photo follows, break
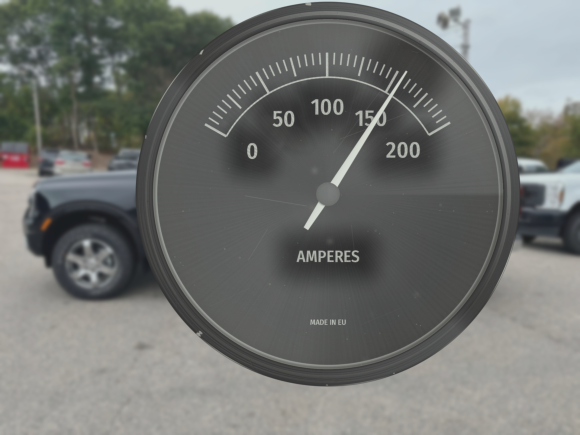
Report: 155; A
